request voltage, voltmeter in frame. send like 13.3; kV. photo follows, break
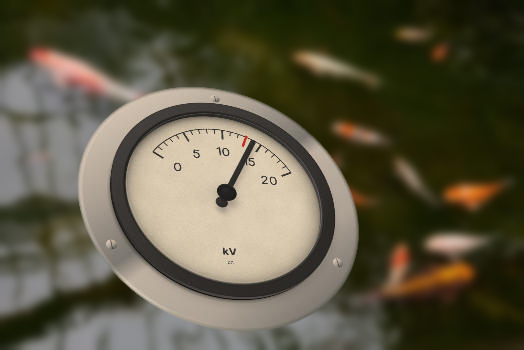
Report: 14; kV
